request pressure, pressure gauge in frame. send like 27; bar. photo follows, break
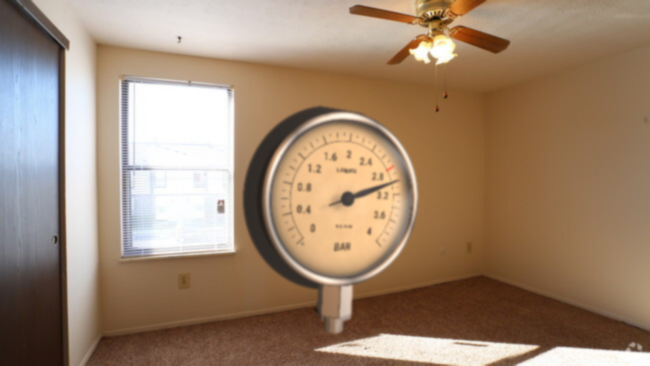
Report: 3; bar
